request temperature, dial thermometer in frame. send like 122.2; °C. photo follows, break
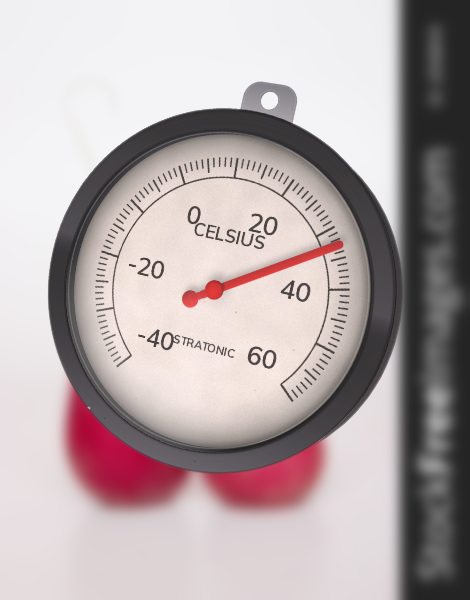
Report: 33; °C
